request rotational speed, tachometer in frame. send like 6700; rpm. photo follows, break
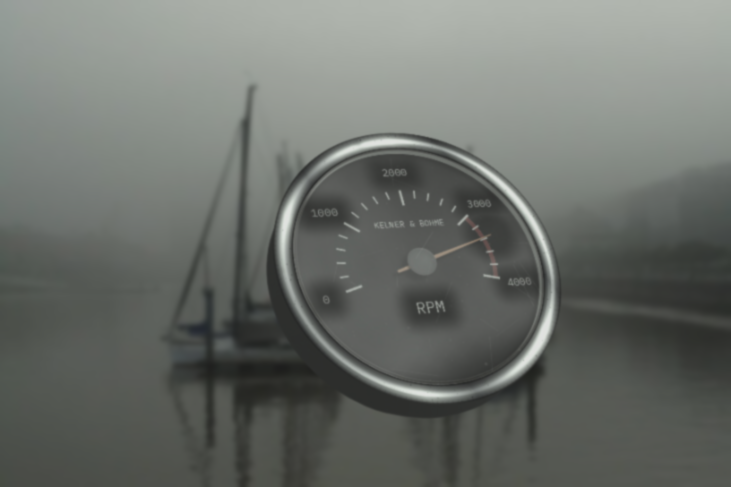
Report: 3400; rpm
